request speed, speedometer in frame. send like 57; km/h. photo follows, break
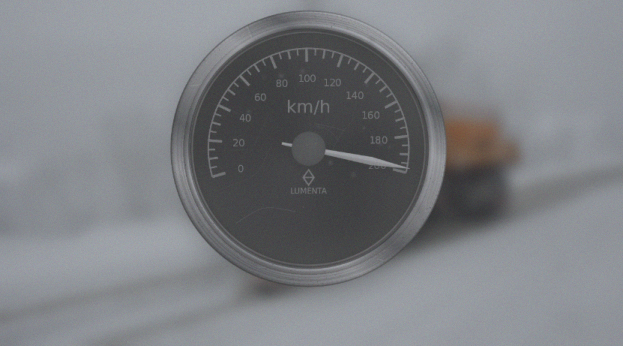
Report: 197.5; km/h
